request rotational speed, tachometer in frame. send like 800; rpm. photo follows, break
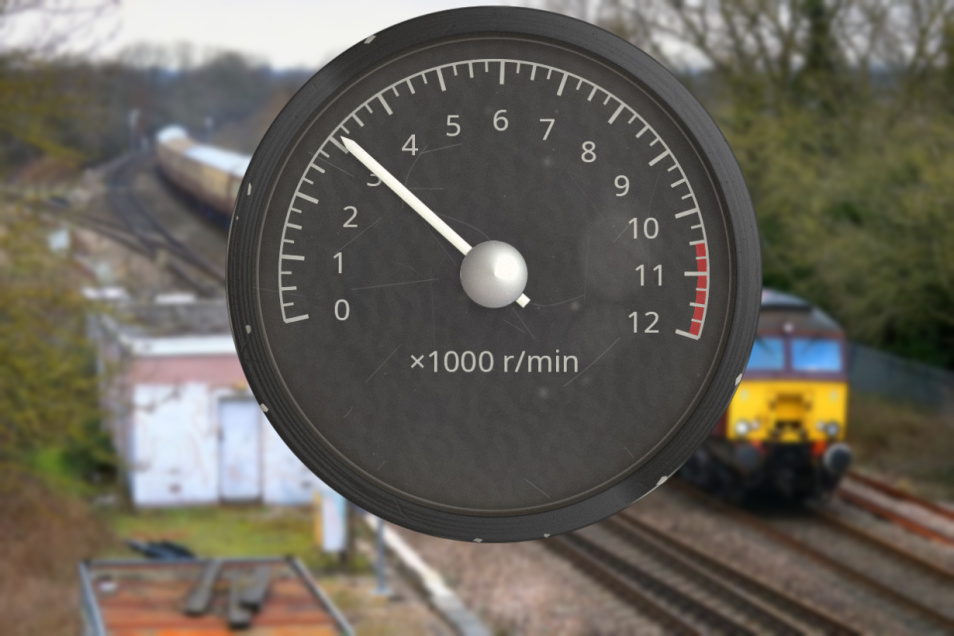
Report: 3125; rpm
